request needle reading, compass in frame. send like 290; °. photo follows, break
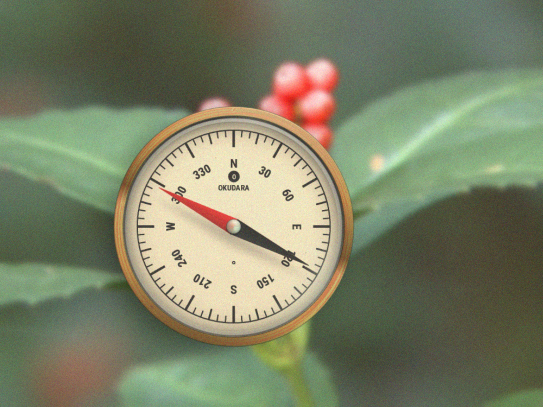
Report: 297.5; °
